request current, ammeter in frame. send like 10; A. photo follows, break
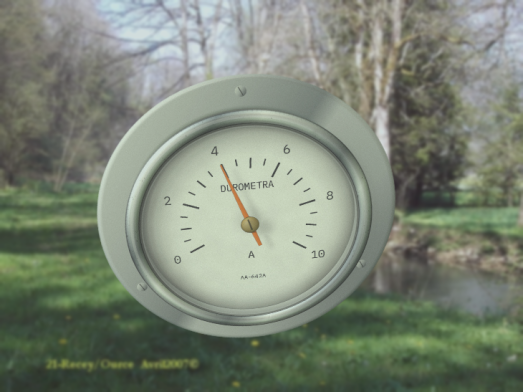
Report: 4; A
